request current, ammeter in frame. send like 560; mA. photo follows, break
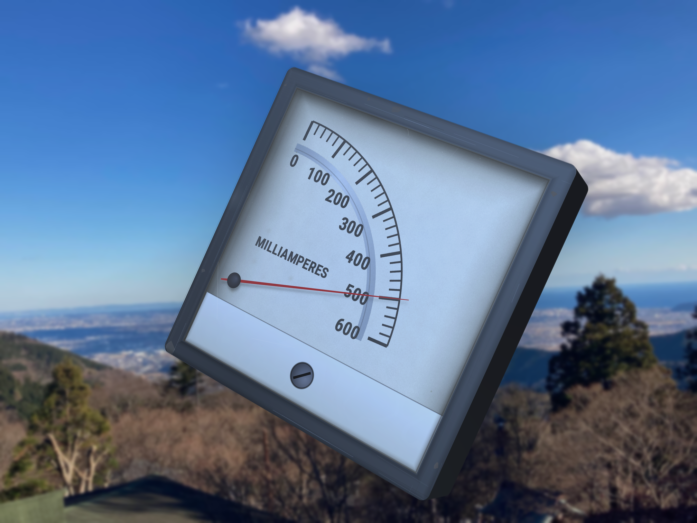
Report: 500; mA
